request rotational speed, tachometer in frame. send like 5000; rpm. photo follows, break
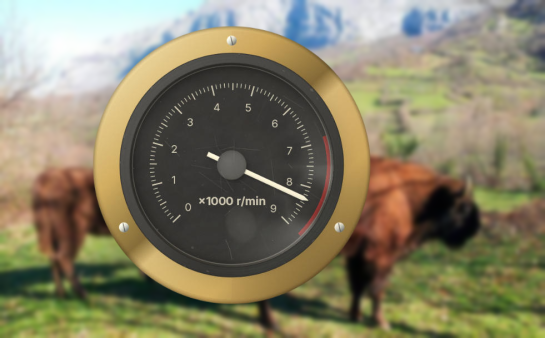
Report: 8300; rpm
